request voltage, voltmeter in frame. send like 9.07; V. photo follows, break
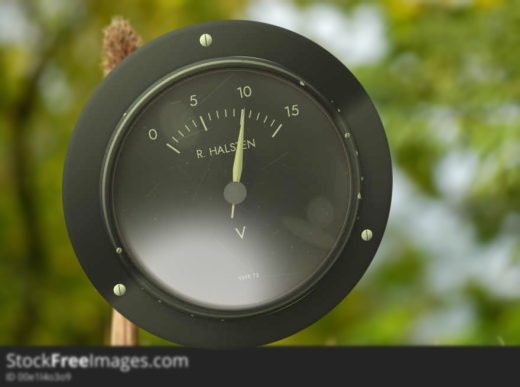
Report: 10; V
